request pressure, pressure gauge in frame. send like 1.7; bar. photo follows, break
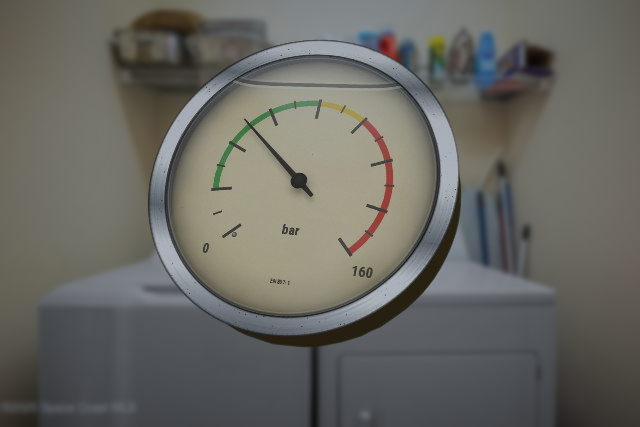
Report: 50; bar
